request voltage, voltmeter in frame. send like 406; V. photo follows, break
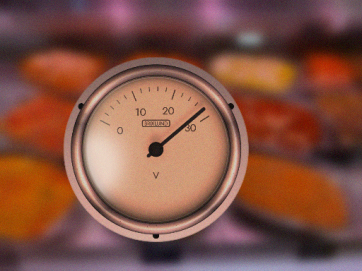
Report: 28; V
